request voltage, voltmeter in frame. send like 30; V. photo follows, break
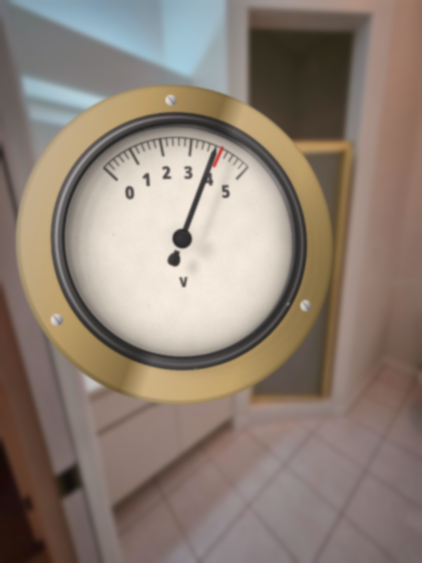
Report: 3.8; V
